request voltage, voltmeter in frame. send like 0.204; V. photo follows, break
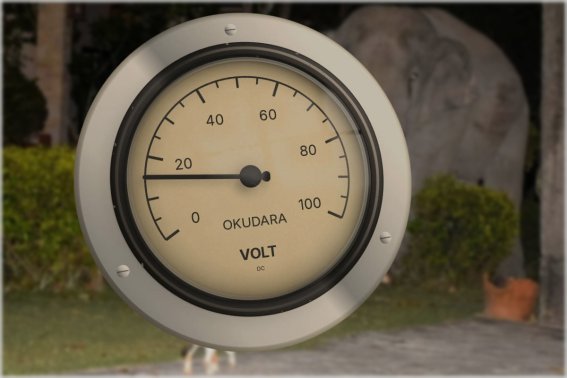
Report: 15; V
